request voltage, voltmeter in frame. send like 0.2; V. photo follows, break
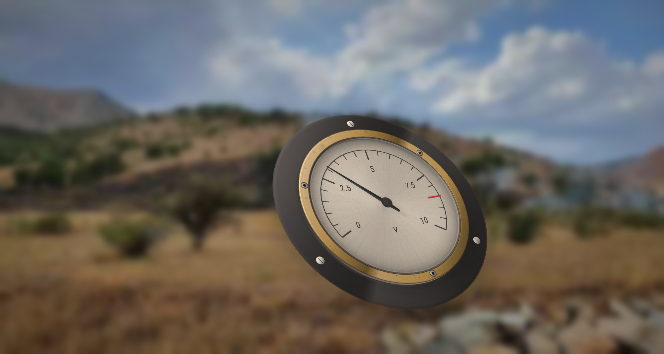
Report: 3; V
